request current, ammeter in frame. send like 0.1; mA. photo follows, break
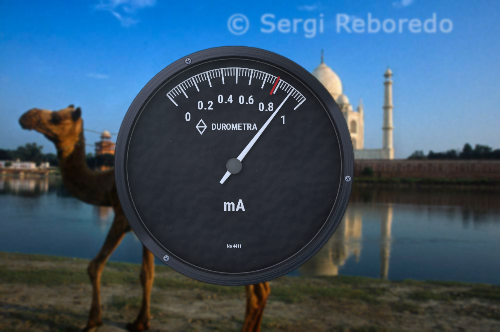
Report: 0.9; mA
